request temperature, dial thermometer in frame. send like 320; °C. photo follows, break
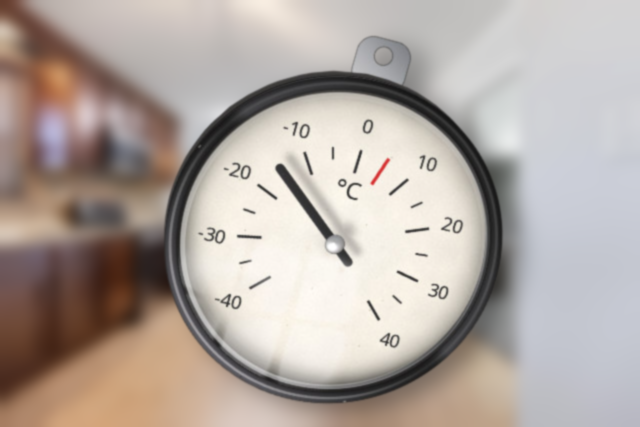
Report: -15; °C
